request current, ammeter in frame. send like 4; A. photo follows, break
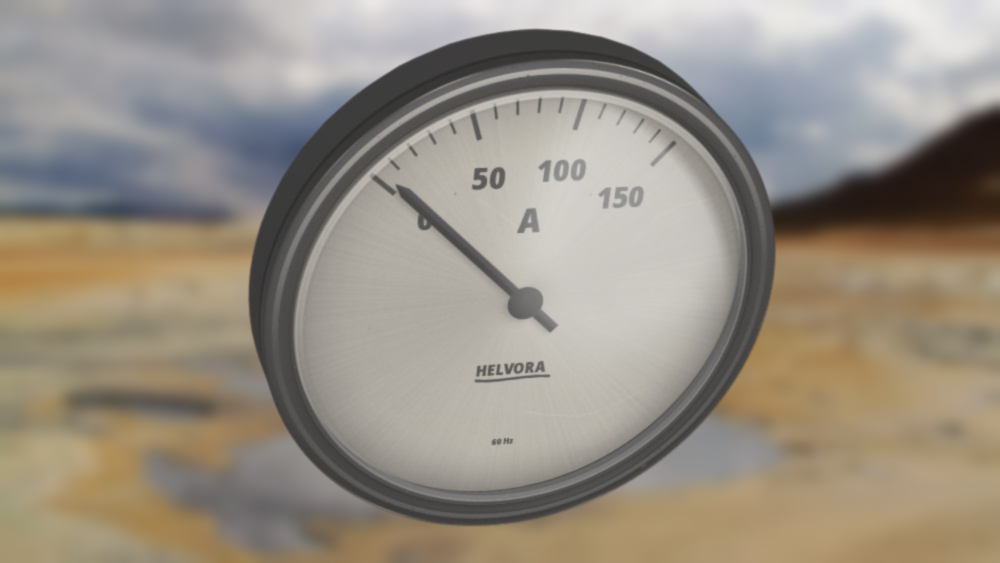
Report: 5; A
